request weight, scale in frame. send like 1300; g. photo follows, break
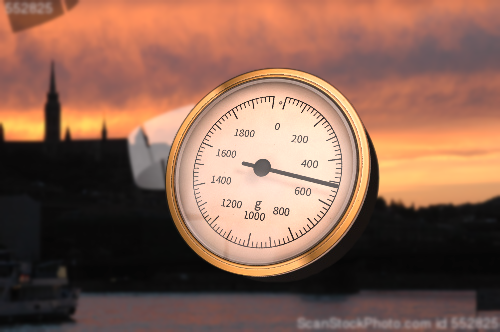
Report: 520; g
